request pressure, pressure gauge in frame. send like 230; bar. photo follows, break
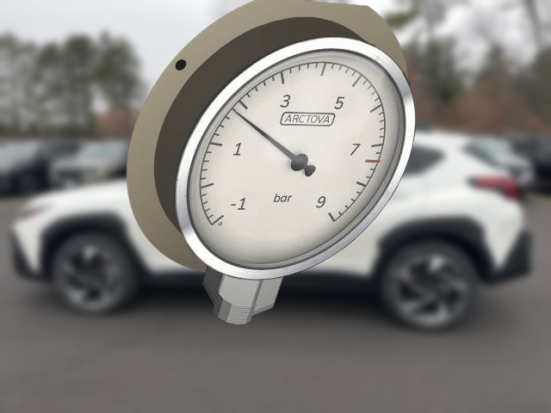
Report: 1.8; bar
